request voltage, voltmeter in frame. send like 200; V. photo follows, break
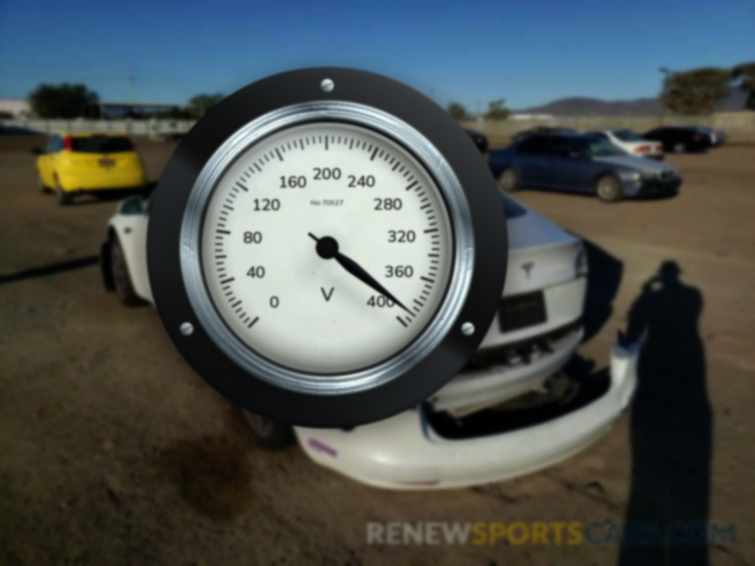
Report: 390; V
